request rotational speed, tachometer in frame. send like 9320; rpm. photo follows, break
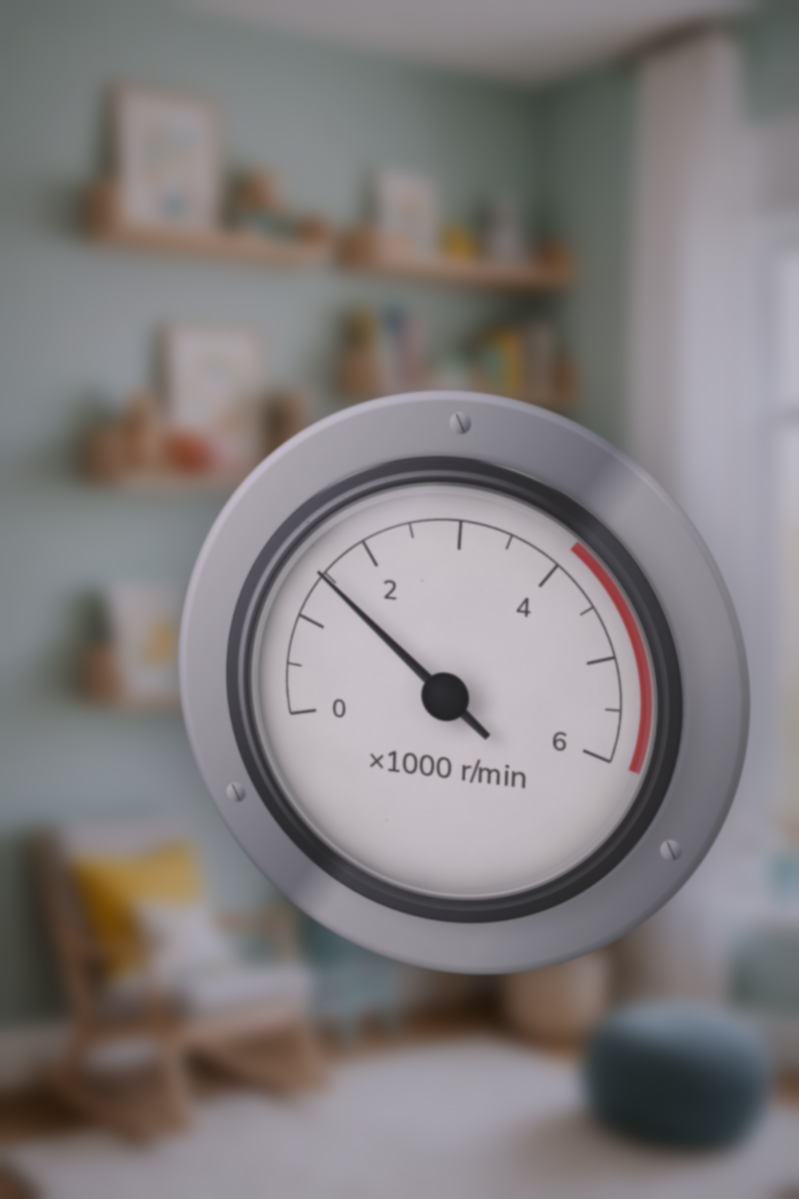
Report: 1500; rpm
